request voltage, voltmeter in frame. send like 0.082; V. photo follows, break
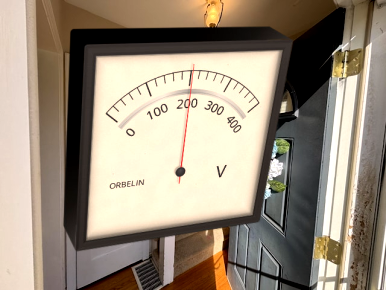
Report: 200; V
